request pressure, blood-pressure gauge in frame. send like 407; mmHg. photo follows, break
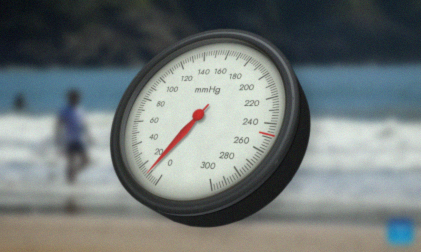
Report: 10; mmHg
